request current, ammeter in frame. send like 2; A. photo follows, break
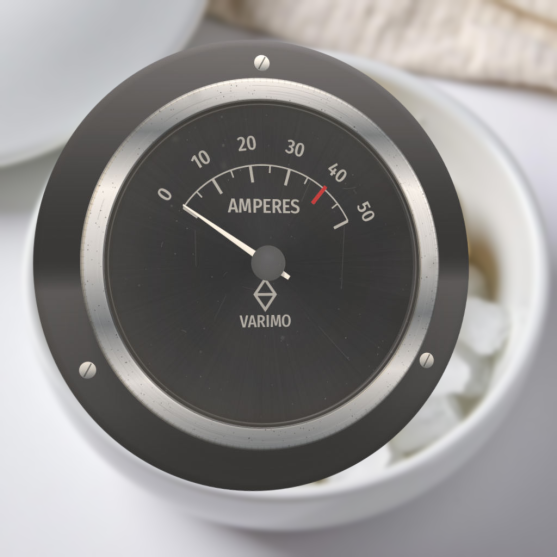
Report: 0; A
